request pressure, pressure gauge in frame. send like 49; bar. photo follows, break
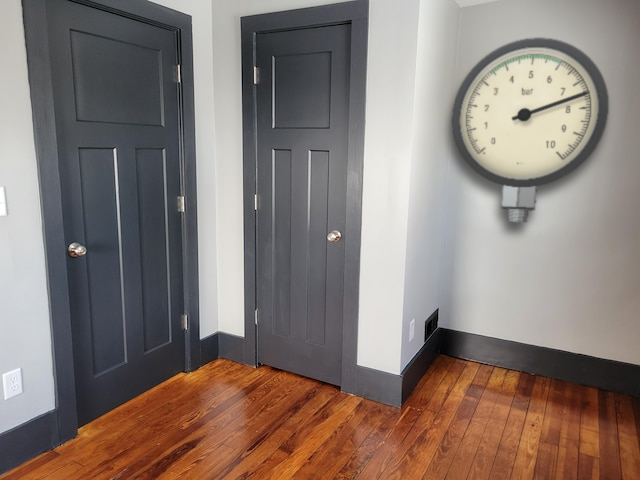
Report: 7.5; bar
